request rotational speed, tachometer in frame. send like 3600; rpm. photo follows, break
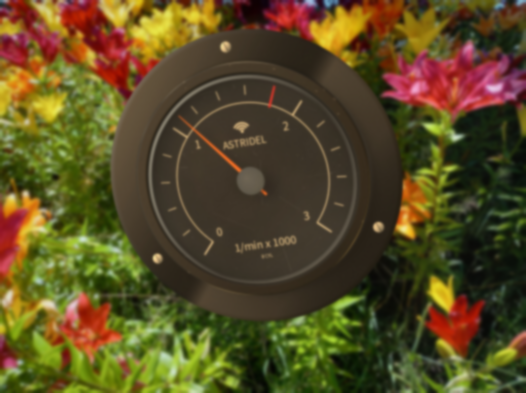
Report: 1100; rpm
